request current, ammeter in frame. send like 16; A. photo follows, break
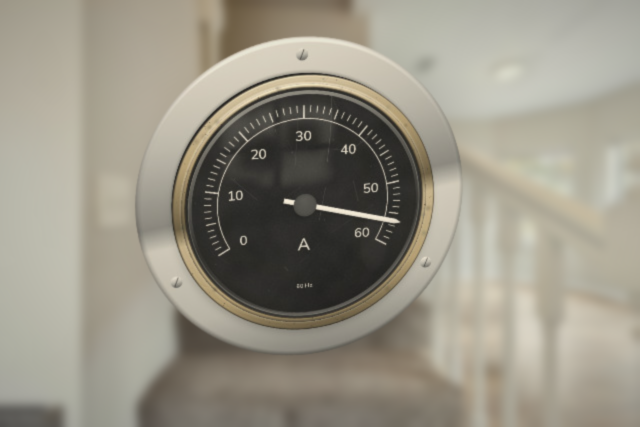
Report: 56; A
